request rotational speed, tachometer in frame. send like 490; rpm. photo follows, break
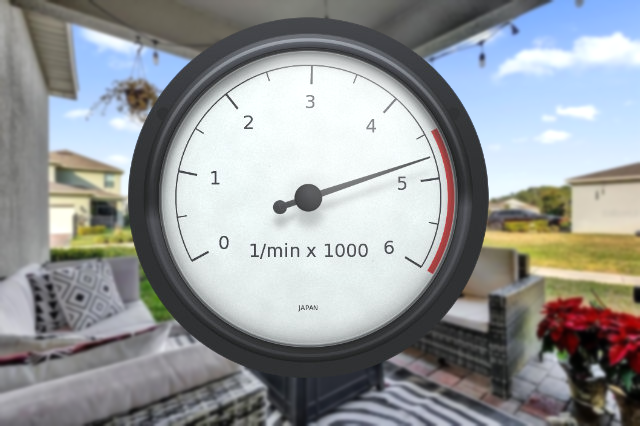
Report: 4750; rpm
